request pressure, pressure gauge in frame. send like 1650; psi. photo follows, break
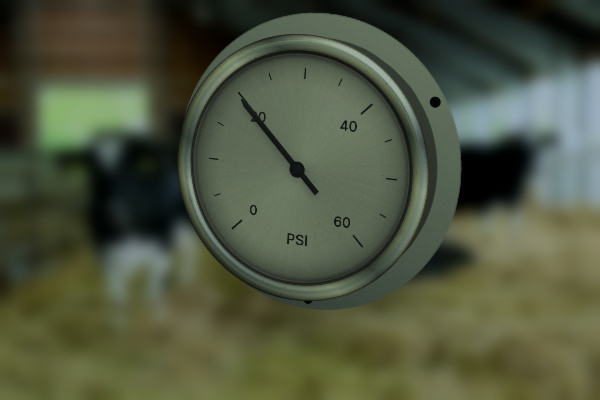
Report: 20; psi
